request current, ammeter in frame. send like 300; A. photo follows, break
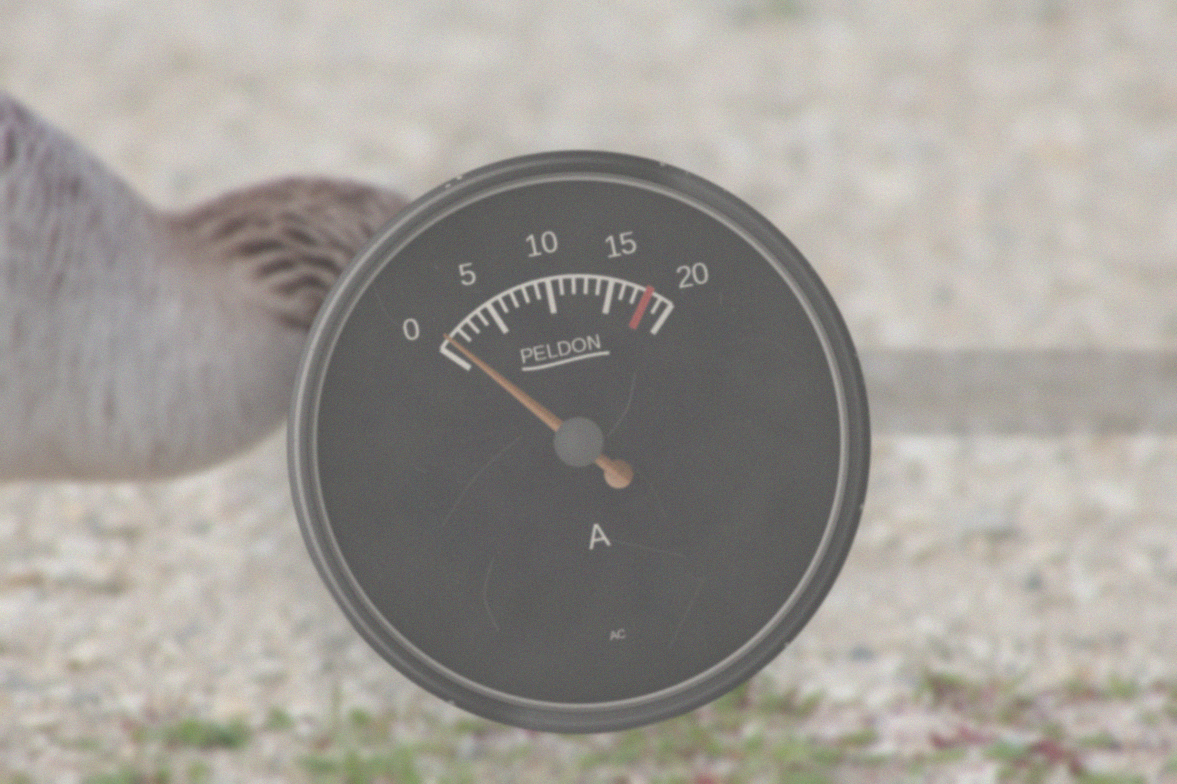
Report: 1; A
